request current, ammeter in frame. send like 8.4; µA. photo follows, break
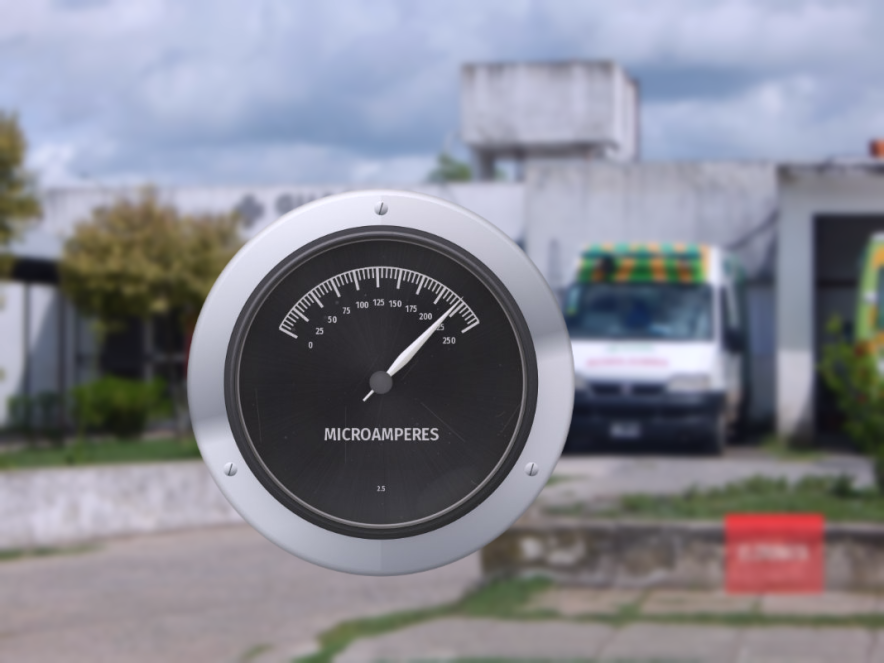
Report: 220; µA
